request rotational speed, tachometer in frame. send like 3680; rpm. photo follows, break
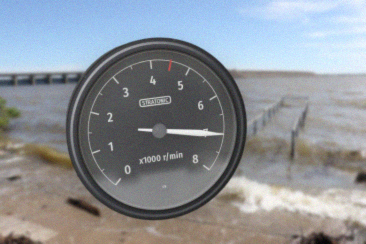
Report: 7000; rpm
